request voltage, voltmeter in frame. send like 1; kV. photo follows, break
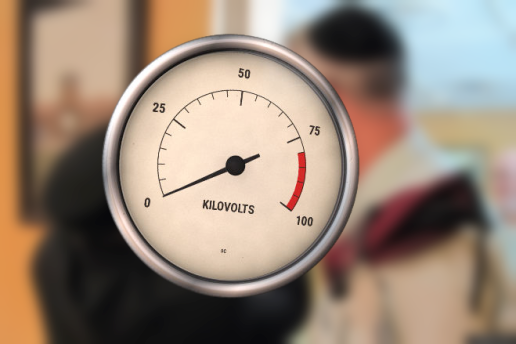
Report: 0; kV
